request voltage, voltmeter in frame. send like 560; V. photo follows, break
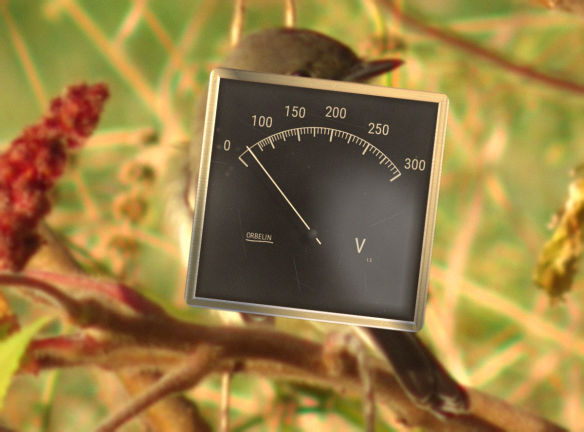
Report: 50; V
